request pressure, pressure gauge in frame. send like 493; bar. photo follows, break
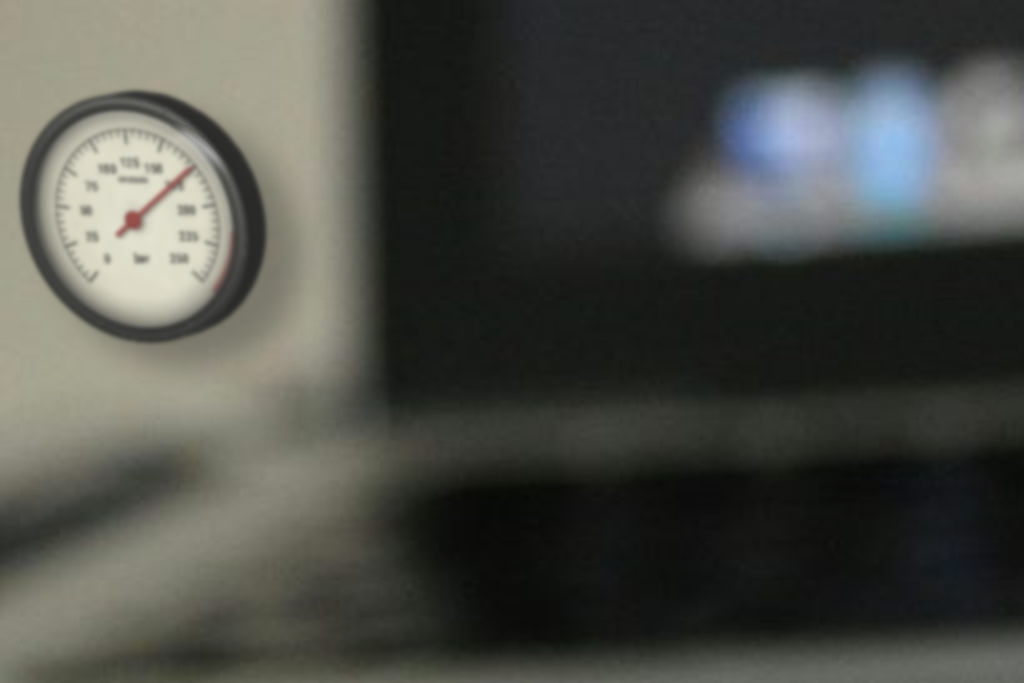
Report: 175; bar
